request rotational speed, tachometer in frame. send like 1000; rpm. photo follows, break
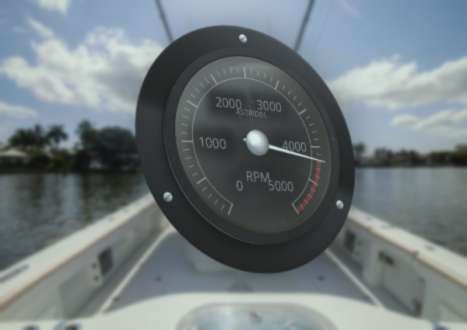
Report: 4200; rpm
